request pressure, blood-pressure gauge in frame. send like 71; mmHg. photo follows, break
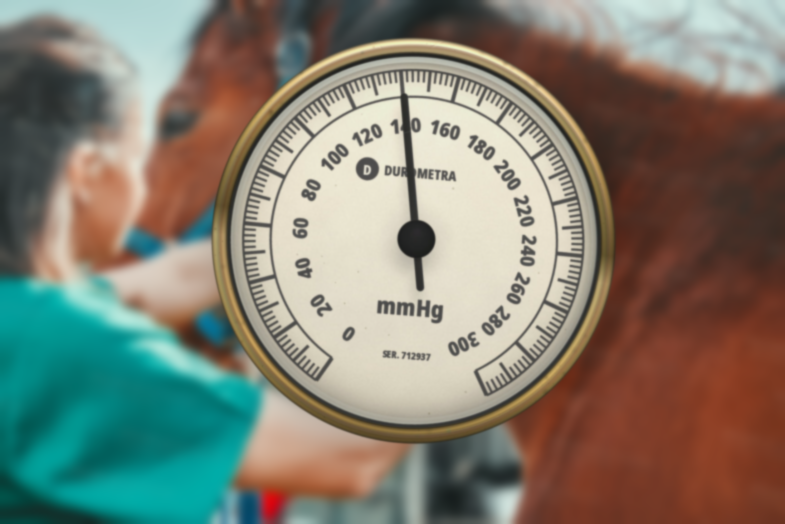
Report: 140; mmHg
